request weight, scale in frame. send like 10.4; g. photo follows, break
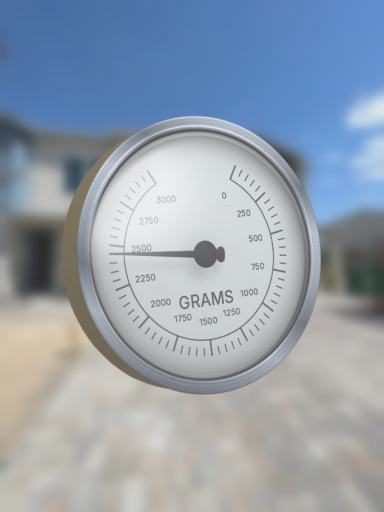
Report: 2450; g
